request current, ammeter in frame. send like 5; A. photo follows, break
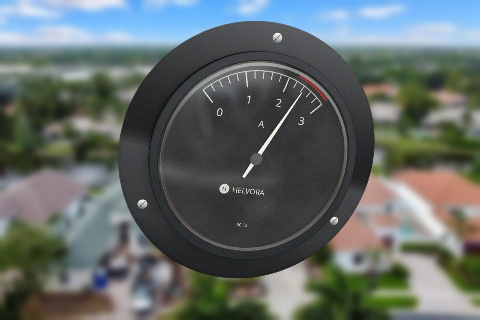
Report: 2.4; A
